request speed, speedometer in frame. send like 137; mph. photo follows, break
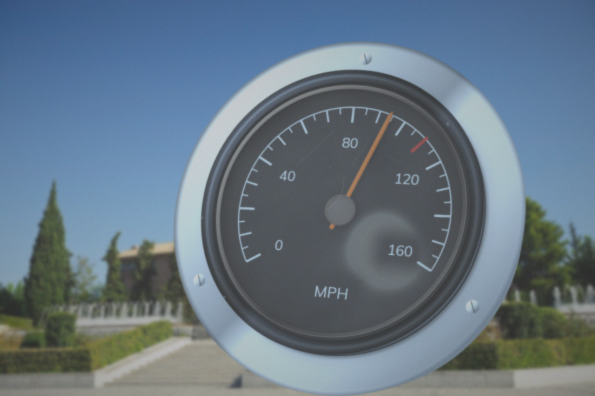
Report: 95; mph
